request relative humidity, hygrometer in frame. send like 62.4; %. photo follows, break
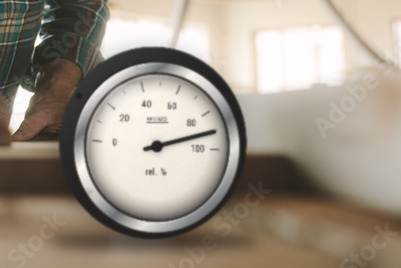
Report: 90; %
